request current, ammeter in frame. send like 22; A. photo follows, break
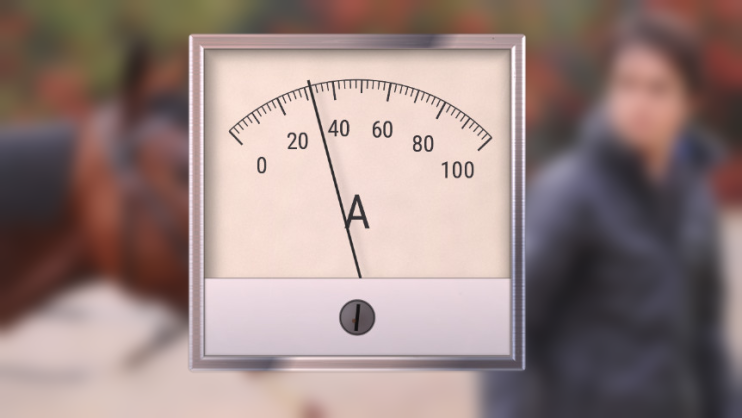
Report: 32; A
